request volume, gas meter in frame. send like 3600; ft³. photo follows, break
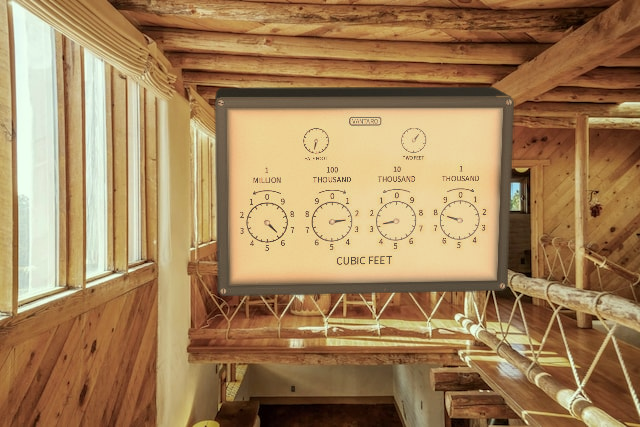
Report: 622800; ft³
